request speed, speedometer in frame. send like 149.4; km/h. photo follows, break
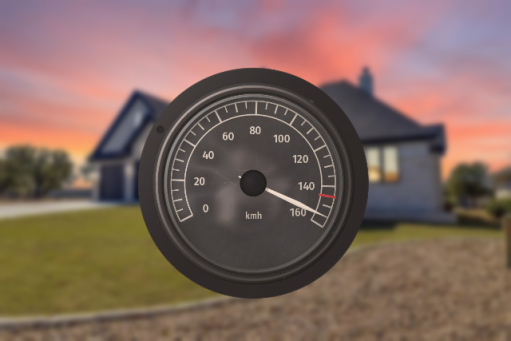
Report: 155; km/h
